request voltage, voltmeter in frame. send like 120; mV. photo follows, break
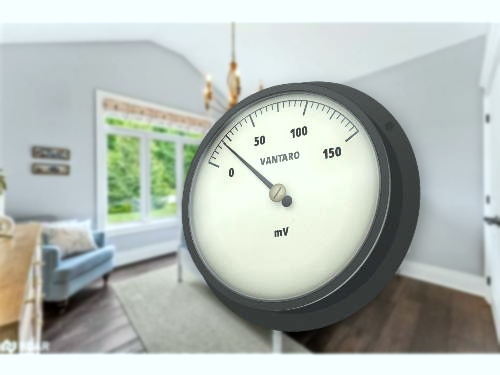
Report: 20; mV
